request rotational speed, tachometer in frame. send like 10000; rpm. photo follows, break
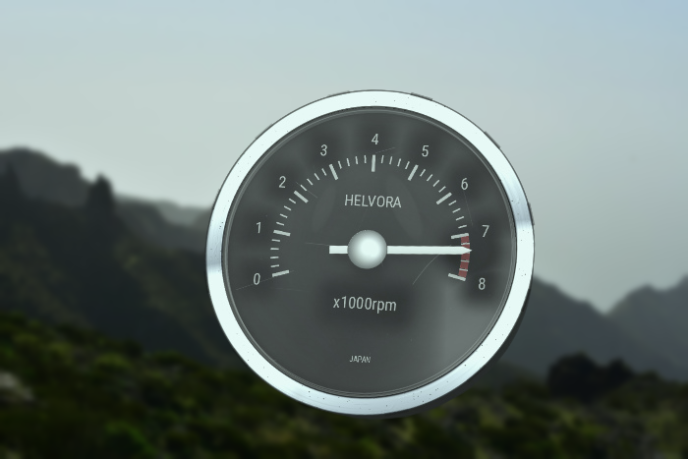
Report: 7400; rpm
